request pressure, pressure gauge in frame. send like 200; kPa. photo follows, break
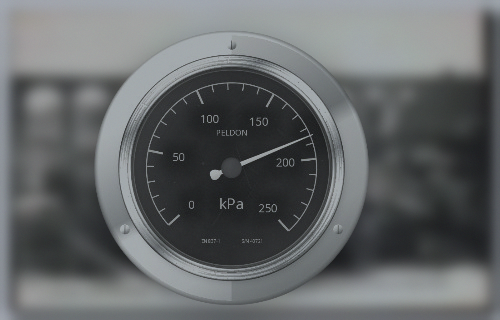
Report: 185; kPa
